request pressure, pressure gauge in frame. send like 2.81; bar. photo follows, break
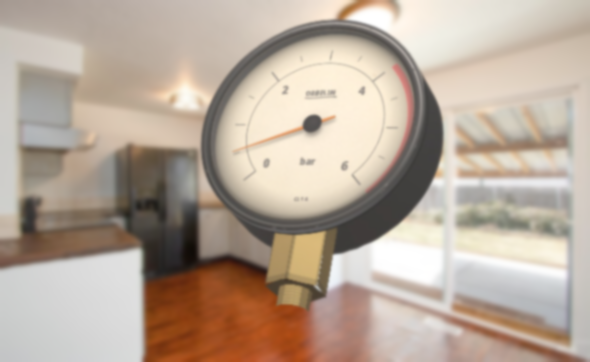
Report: 0.5; bar
